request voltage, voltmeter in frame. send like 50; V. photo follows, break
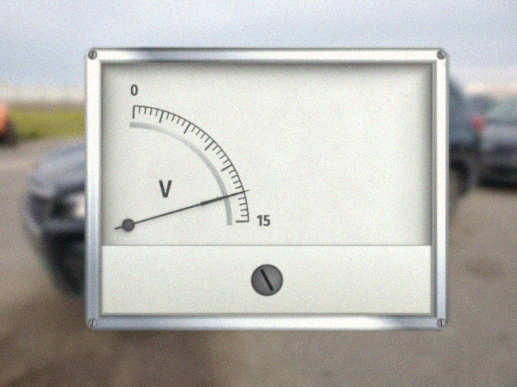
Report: 12.5; V
